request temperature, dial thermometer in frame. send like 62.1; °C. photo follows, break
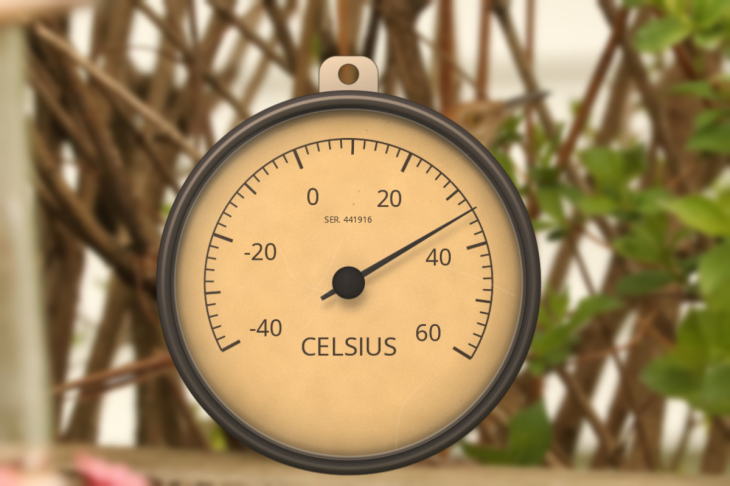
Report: 34; °C
